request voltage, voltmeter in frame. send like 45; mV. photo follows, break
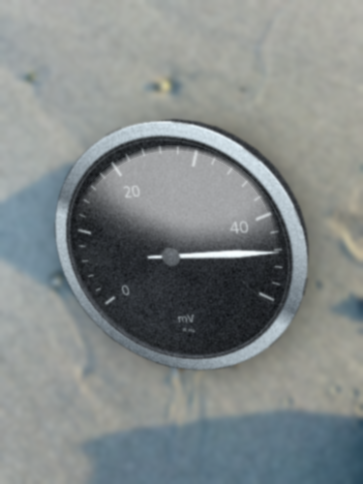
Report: 44; mV
